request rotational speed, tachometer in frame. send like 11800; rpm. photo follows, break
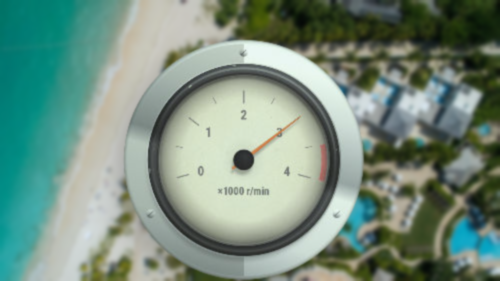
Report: 3000; rpm
